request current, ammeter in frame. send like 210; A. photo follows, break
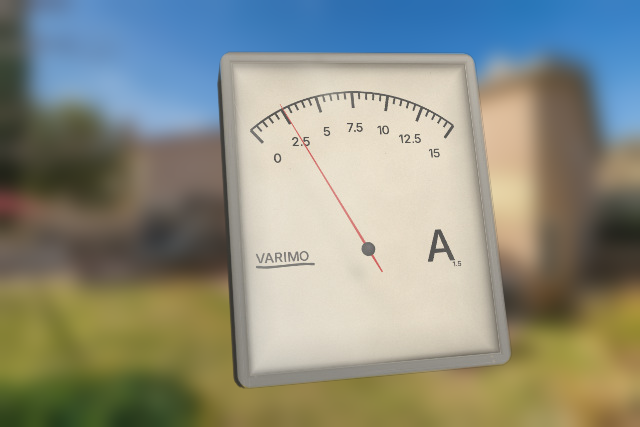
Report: 2.5; A
